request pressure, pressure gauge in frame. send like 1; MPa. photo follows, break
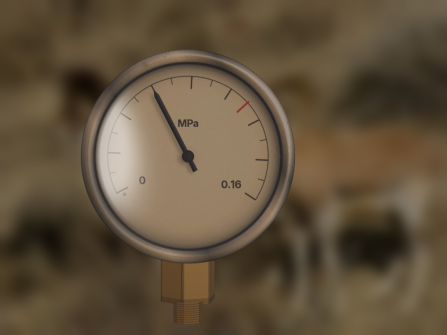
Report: 0.06; MPa
